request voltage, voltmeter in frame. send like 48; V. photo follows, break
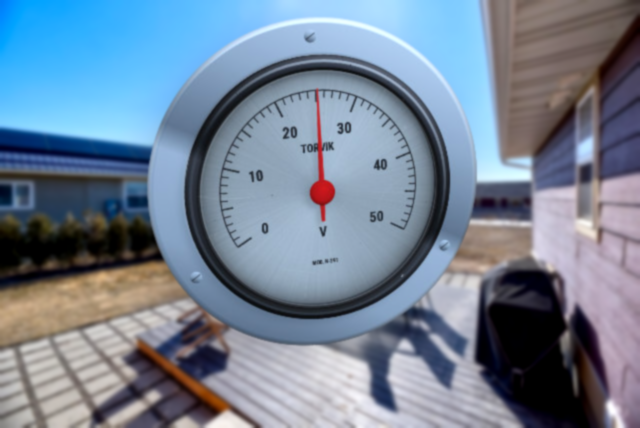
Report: 25; V
